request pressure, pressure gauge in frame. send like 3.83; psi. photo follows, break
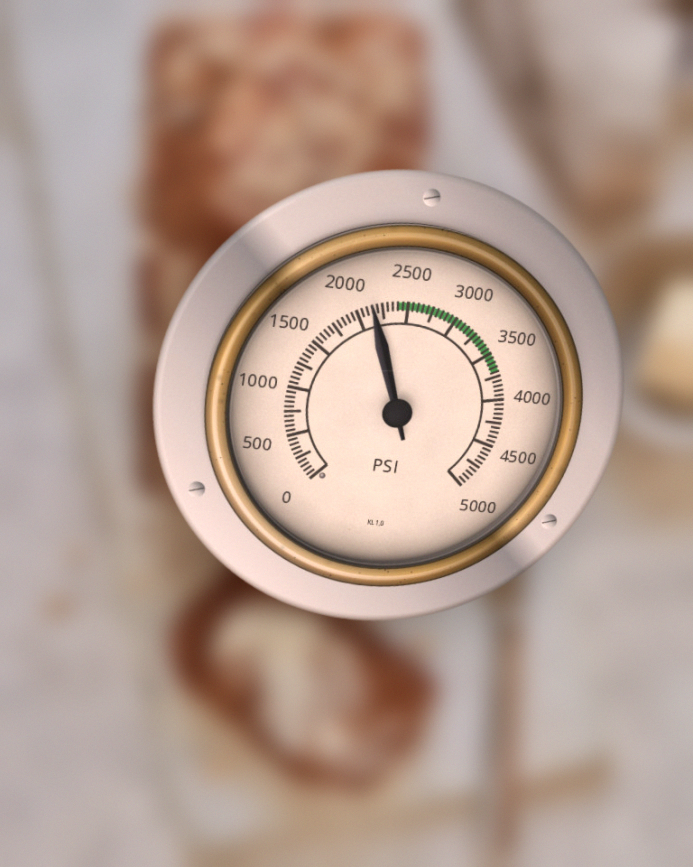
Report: 2150; psi
